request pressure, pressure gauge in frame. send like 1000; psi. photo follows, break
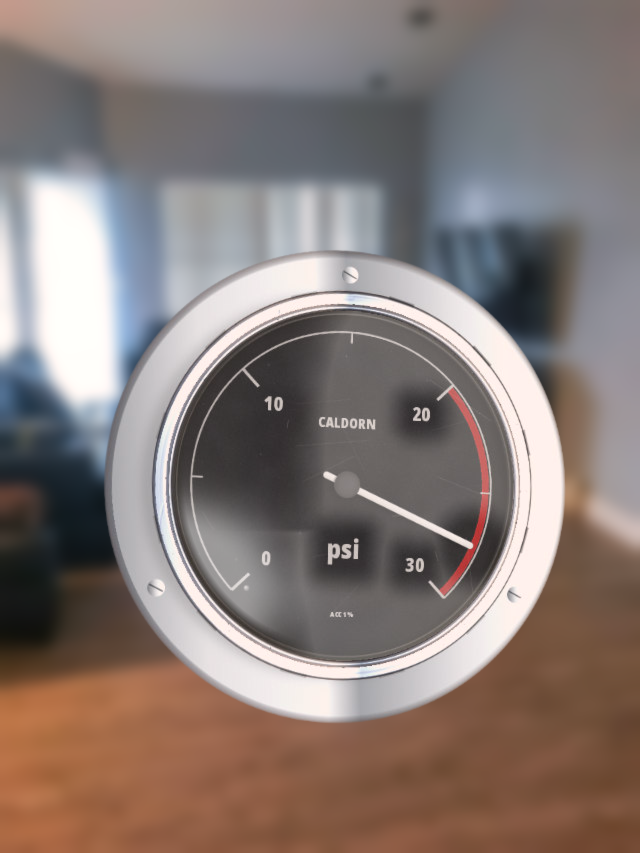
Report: 27.5; psi
